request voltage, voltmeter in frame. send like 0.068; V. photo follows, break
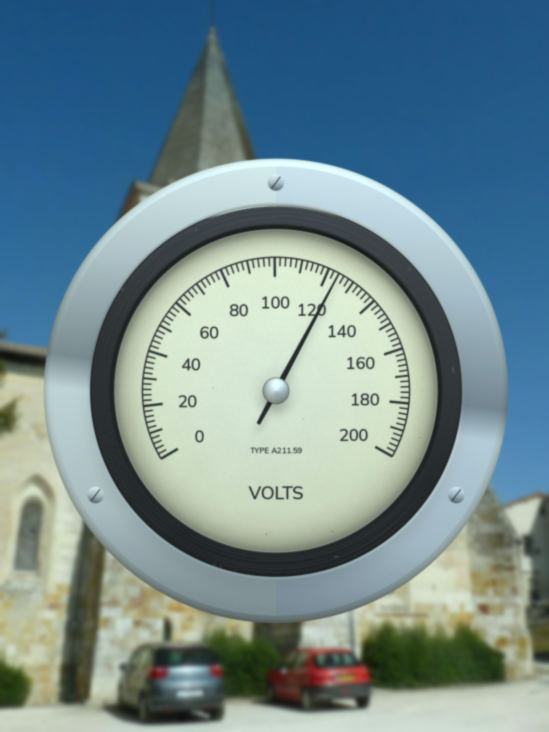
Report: 124; V
